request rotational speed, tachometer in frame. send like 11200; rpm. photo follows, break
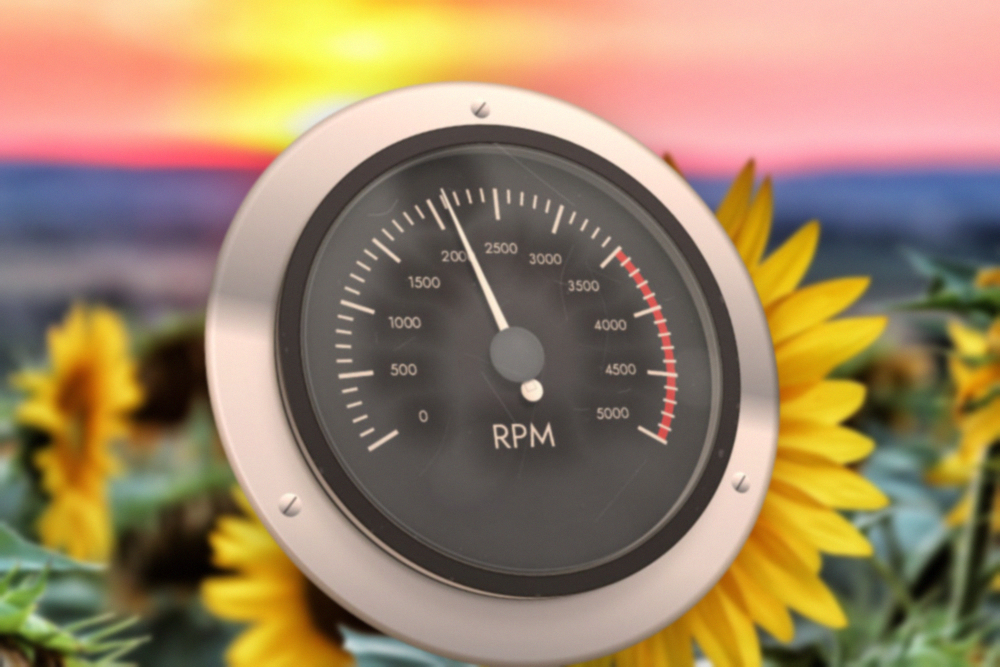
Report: 2100; rpm
